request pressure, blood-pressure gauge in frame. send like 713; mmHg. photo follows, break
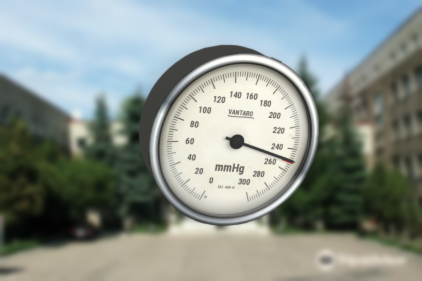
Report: 250; mmHg
